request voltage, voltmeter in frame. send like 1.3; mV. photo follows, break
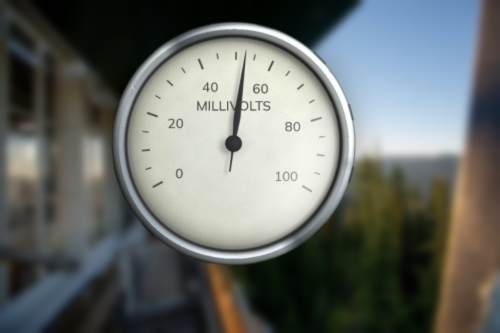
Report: 52.5; mV
